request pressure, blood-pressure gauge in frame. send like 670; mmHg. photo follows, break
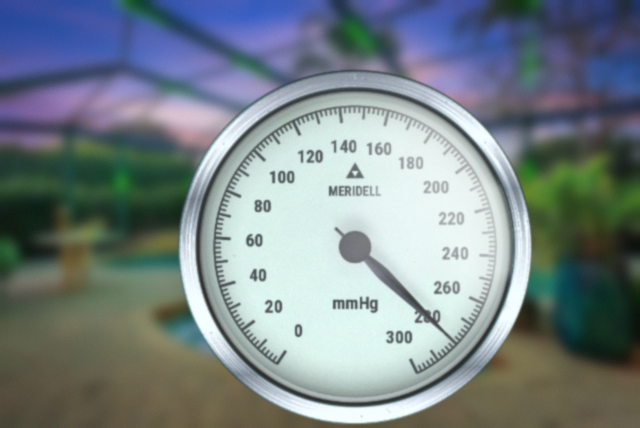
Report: 280; mmHg
